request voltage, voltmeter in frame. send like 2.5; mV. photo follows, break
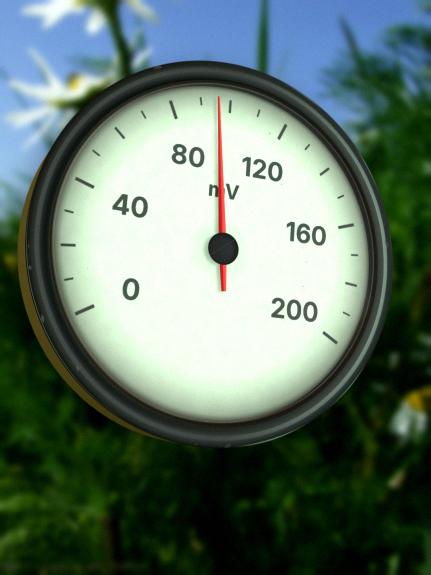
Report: 95; mV
